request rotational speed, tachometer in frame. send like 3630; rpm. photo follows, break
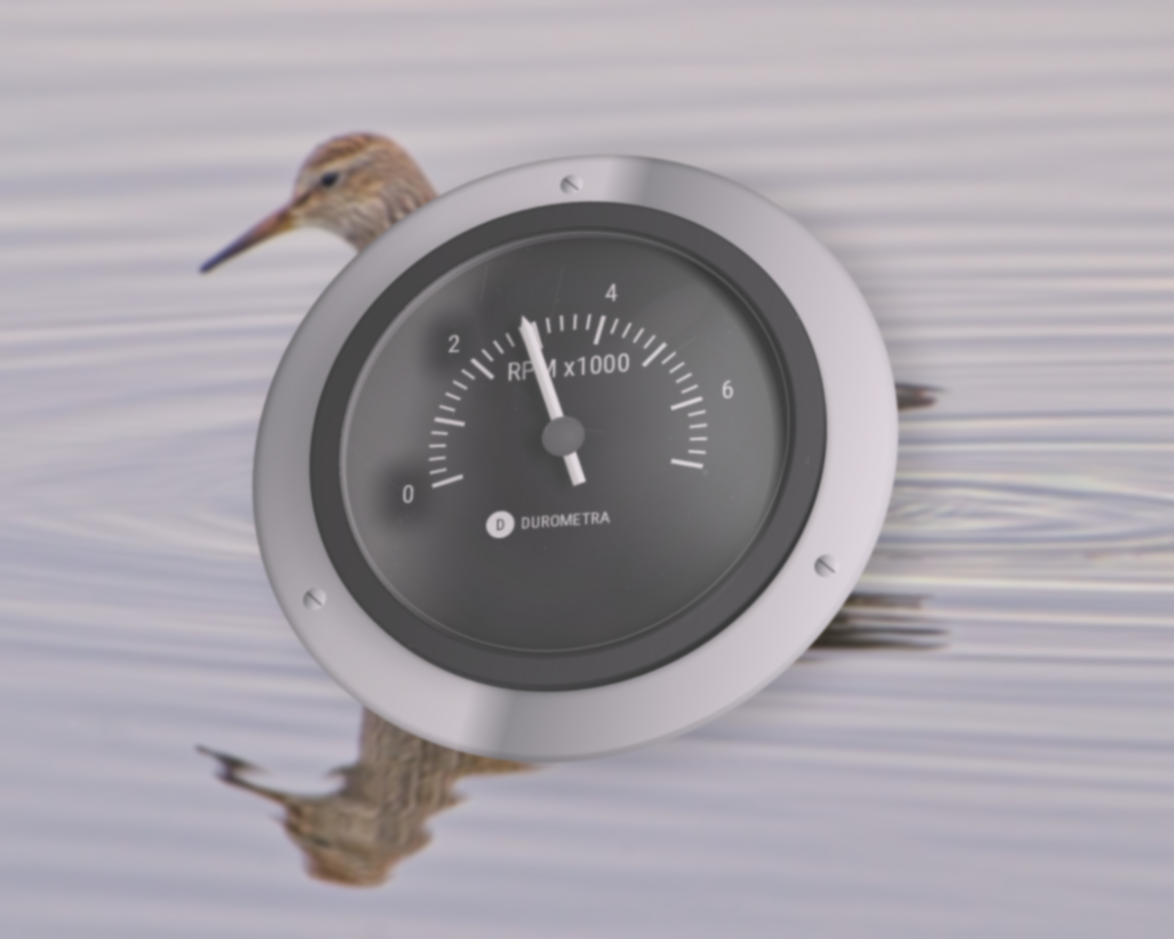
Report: 2900; rpm
